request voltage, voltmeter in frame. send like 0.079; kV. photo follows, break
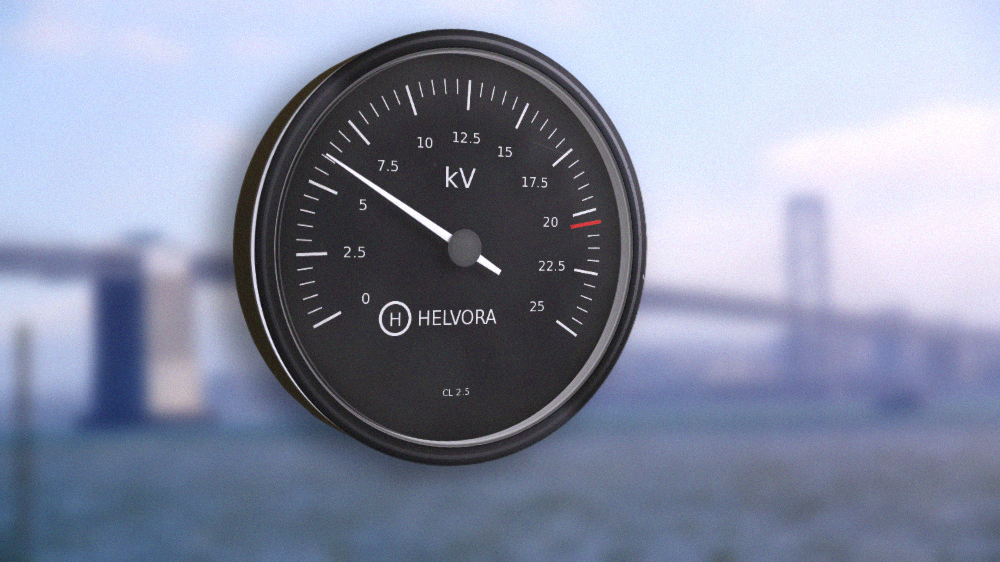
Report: 6; kV
